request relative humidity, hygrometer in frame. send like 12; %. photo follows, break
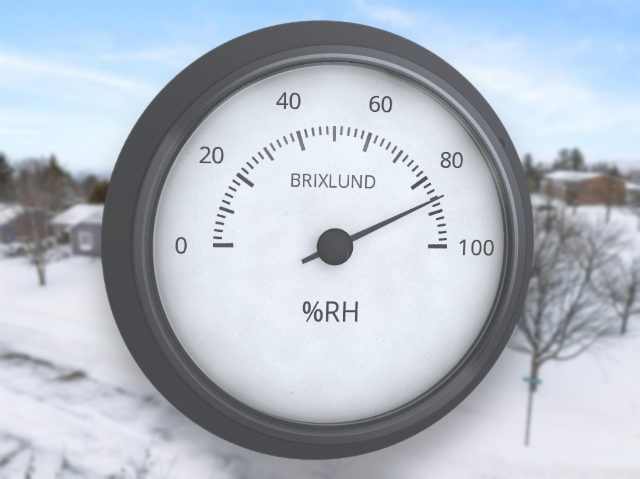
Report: 86; %
